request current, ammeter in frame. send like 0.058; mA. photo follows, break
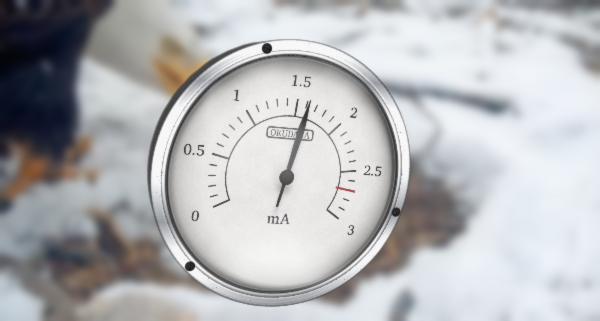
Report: 1.6; mA
